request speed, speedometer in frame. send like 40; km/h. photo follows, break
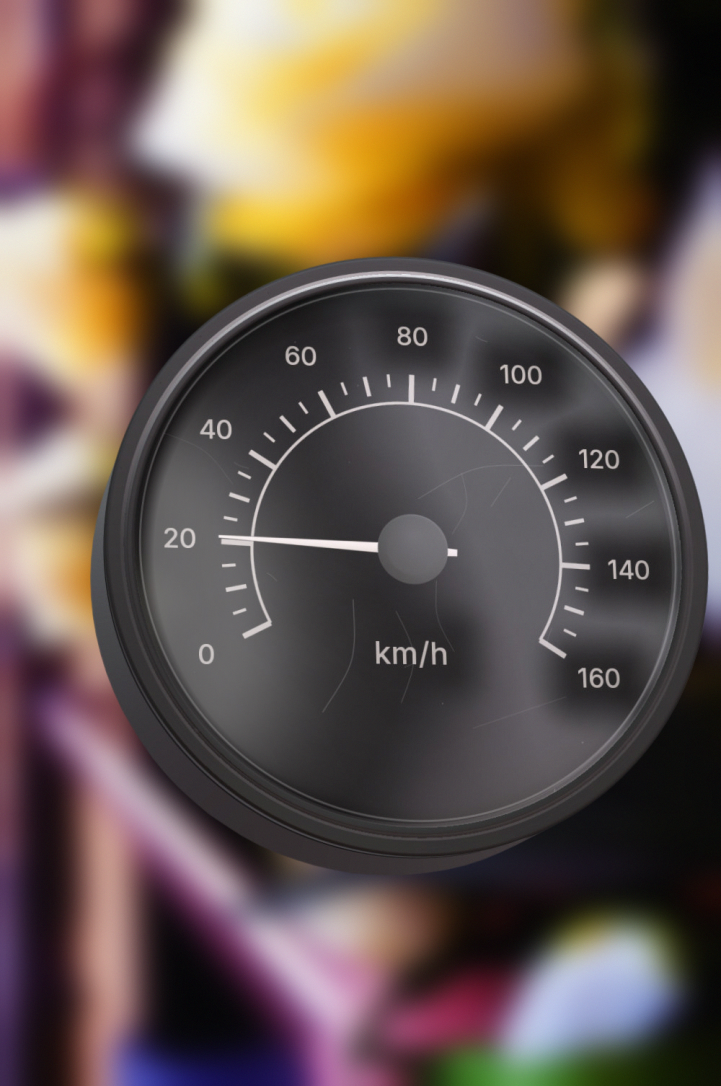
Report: 20; km/h
